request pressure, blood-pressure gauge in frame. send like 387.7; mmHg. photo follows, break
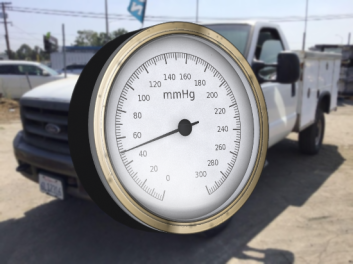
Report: 50; mmHg
